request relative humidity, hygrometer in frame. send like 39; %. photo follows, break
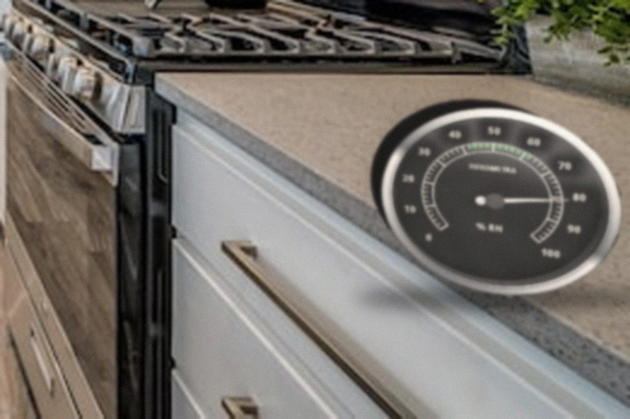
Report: 80; %
